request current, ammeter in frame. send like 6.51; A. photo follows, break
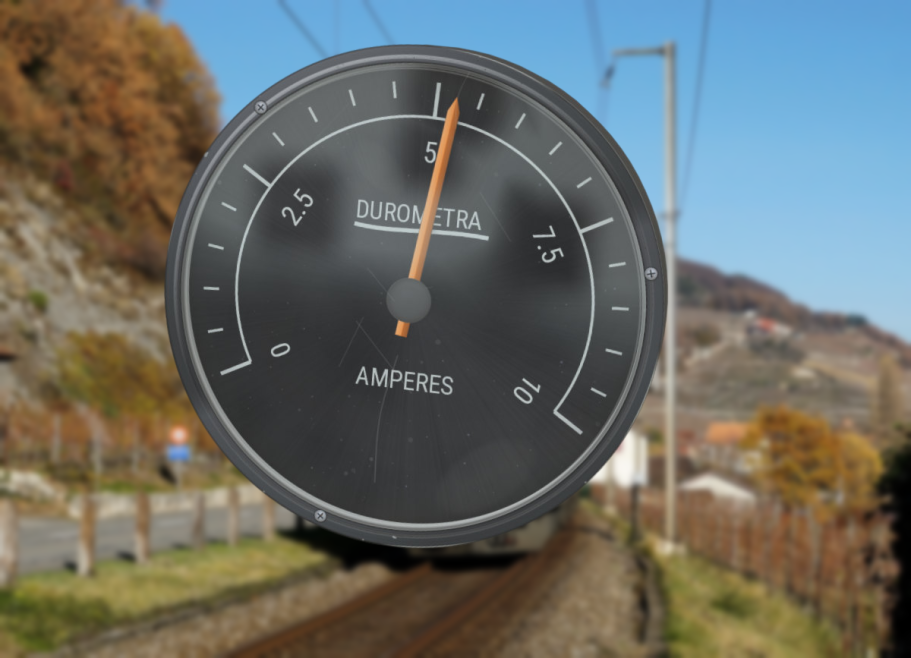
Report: 5.25; A
